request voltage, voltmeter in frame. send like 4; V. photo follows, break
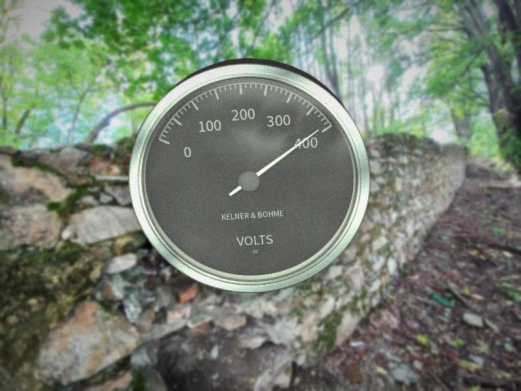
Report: 390; V
